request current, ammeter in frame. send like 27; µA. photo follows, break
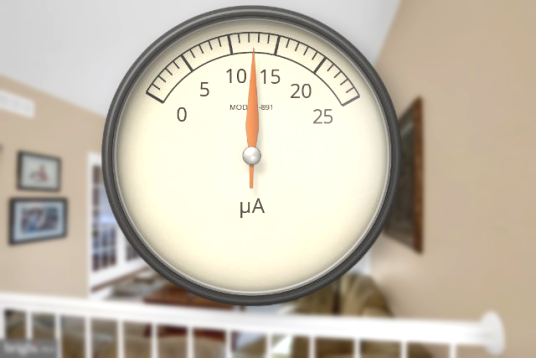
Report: 12.5; µA
